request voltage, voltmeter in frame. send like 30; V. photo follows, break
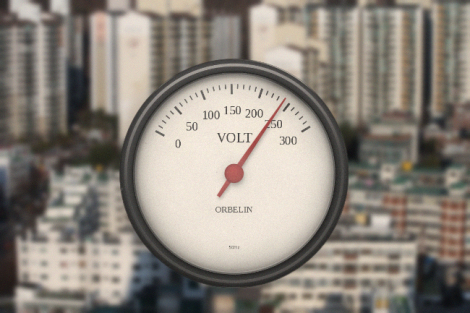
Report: 240; V
